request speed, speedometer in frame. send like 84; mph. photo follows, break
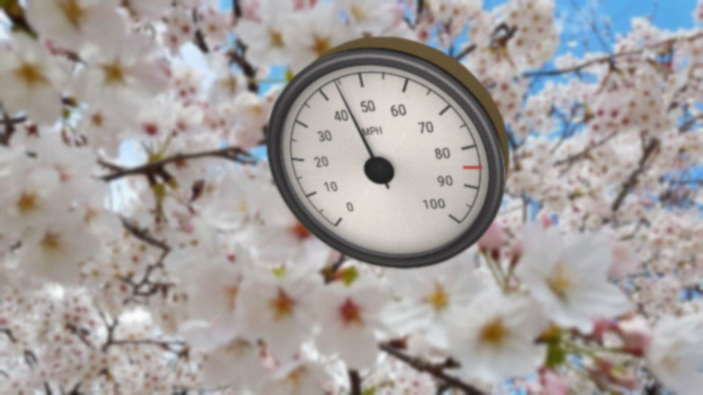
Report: 45; mph
